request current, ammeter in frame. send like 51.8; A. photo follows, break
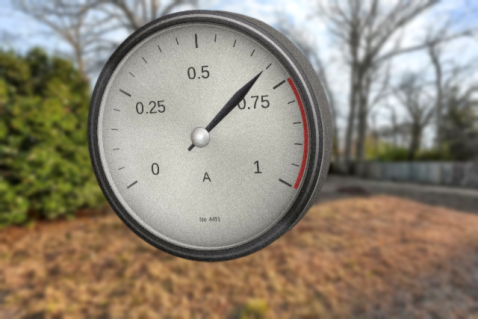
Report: 0.7; A
